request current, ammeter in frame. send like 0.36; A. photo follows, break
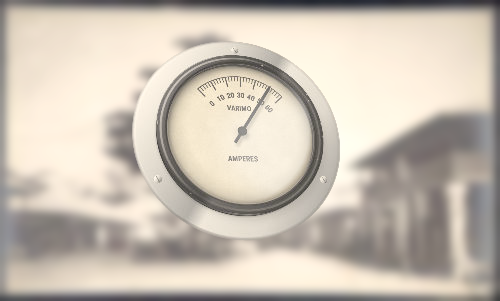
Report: 50; A
